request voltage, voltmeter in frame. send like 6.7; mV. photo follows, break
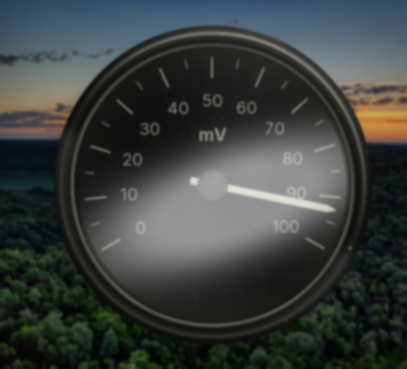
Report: 92.5; mV
